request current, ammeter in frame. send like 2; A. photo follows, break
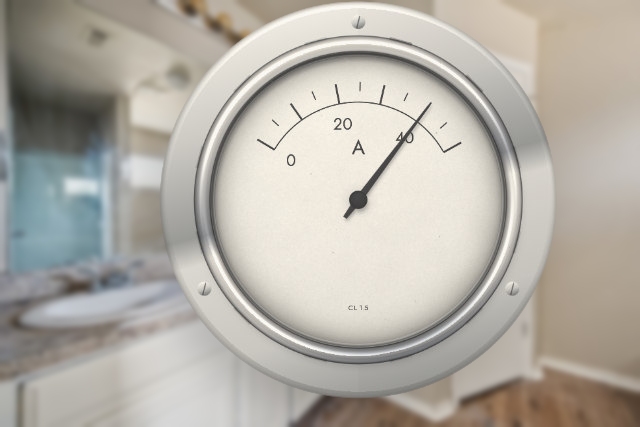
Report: 40; A
